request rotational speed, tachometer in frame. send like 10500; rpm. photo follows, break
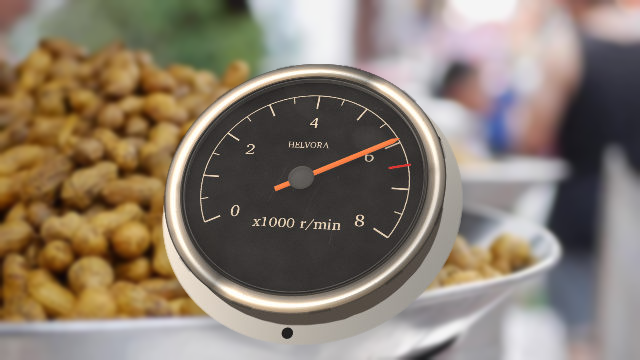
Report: 6000; rpm
